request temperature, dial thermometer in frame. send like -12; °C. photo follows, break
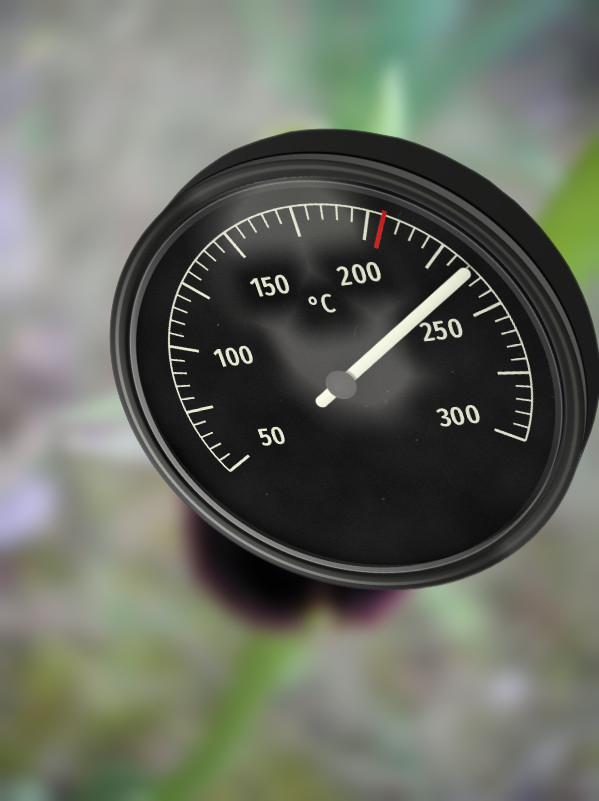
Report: 235; °C
